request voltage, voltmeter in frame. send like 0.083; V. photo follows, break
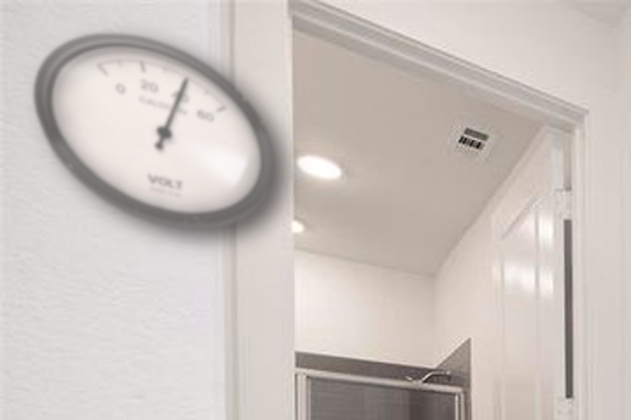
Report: 40; V
